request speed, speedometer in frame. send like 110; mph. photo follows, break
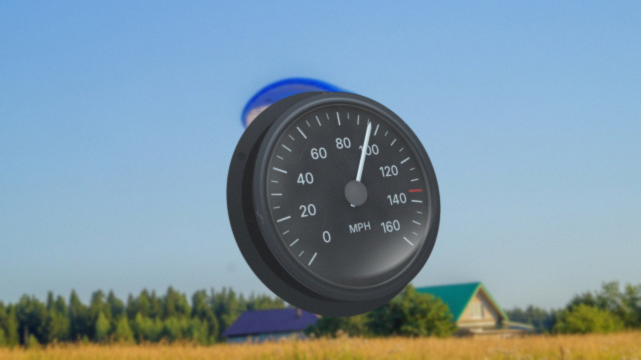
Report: 95; mph
